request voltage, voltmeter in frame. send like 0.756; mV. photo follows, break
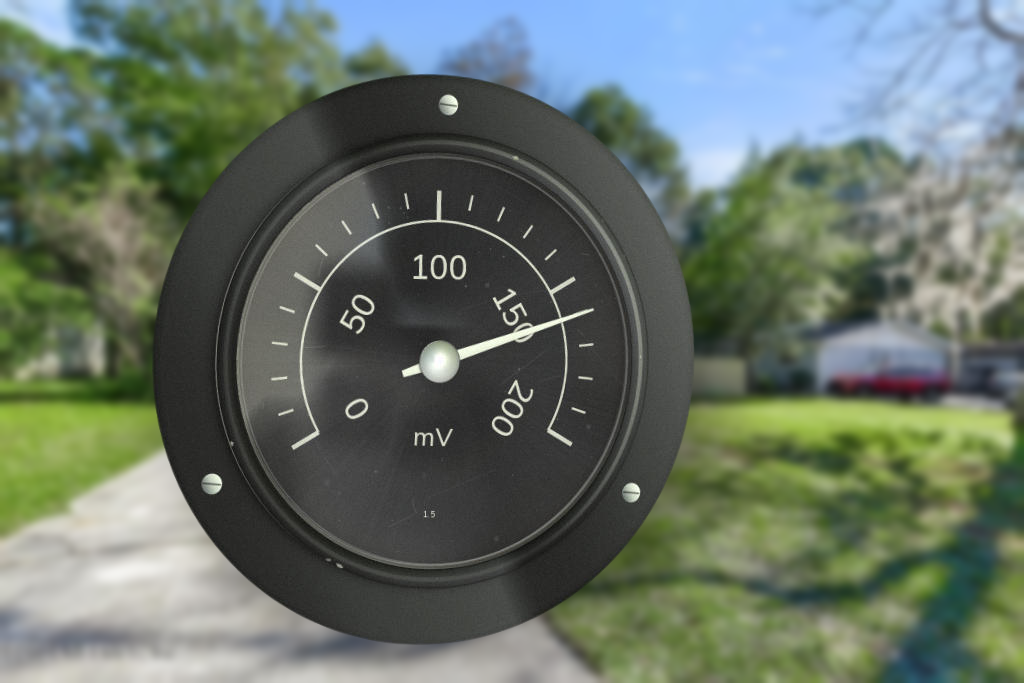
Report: 160; mV
